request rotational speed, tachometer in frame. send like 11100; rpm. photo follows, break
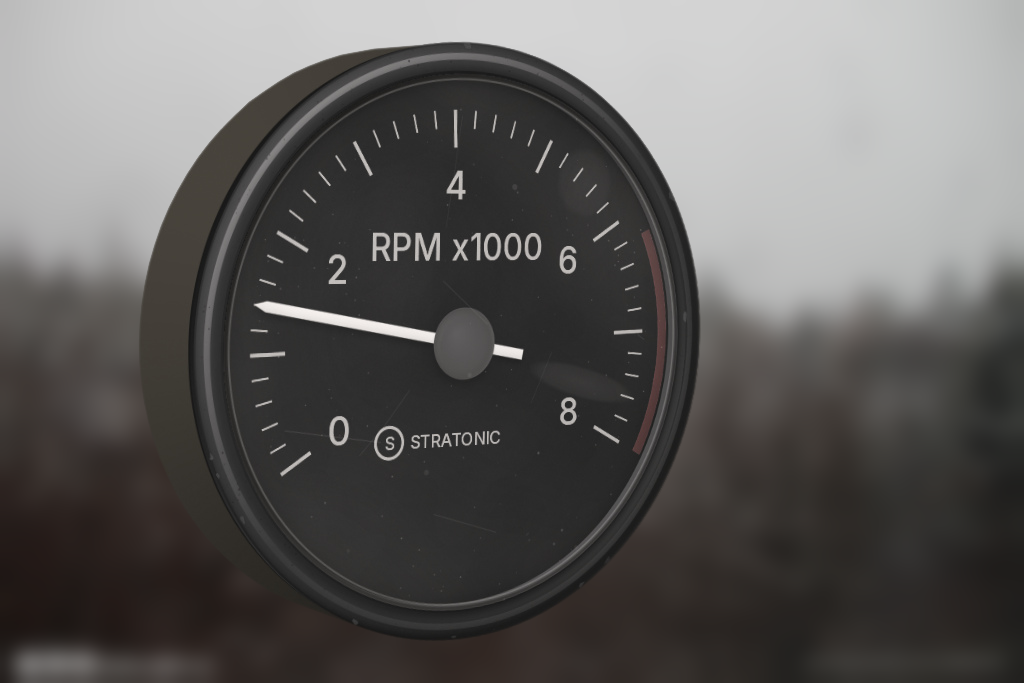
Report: 1400; rpm
